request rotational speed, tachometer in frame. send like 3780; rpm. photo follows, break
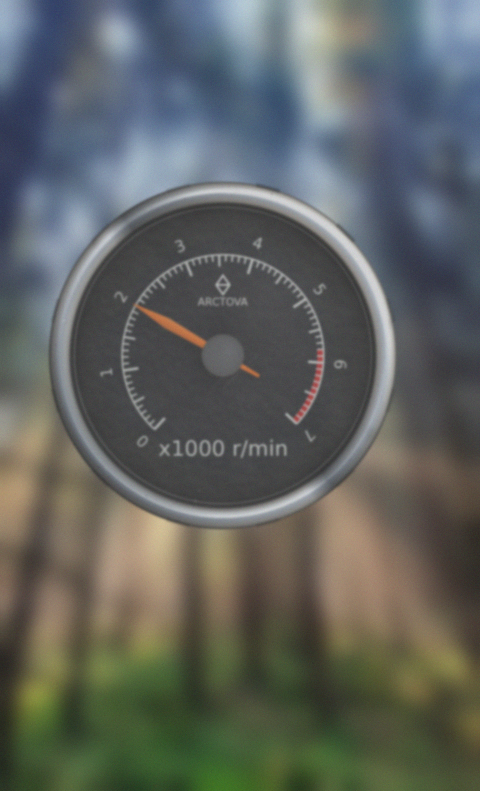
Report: 2000; rpm
